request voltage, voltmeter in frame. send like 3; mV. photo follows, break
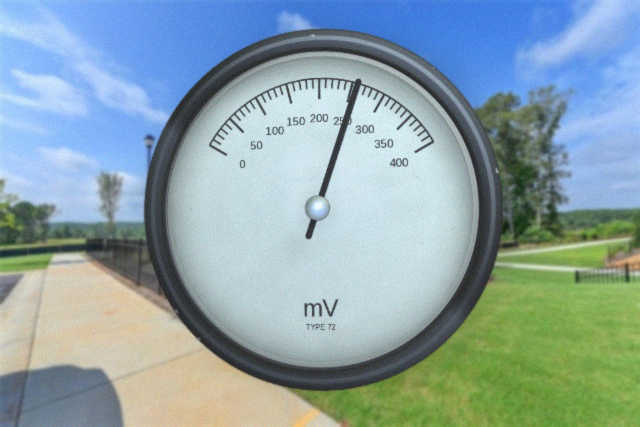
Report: 260; mV
